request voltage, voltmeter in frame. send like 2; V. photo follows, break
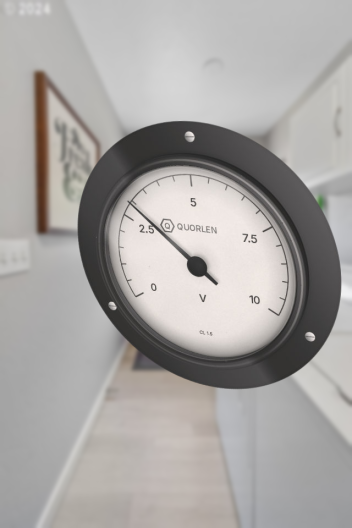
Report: 3; V
